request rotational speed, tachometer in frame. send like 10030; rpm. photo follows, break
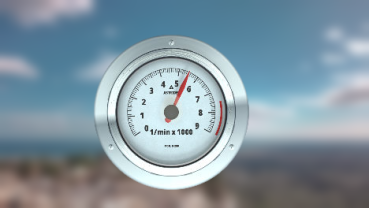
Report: 5500; rpm
